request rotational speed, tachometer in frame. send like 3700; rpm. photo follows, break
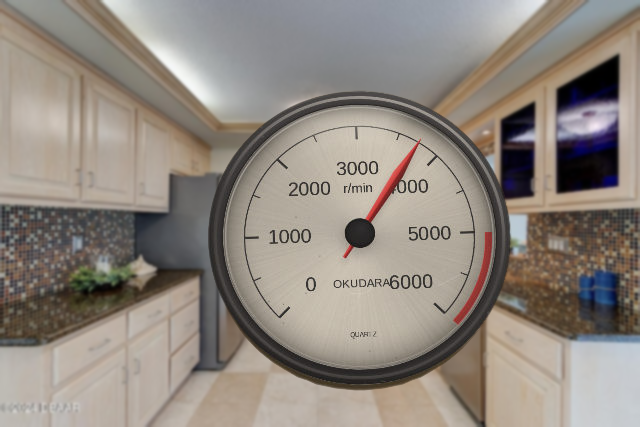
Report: 3750; rpm
